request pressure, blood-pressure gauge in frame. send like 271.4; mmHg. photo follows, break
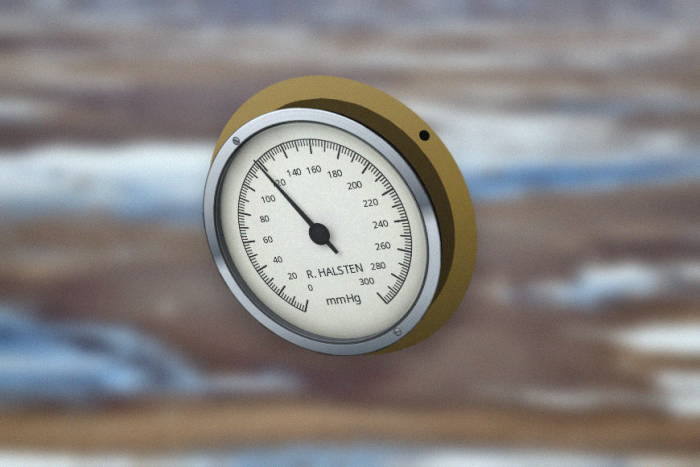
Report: 120; mmHg
